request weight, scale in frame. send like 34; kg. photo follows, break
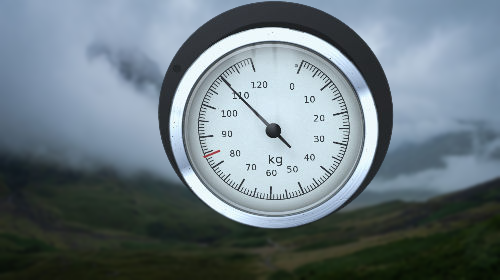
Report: 110; kg
